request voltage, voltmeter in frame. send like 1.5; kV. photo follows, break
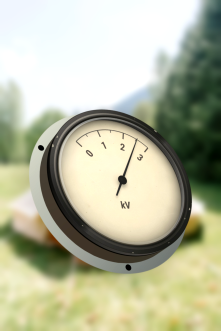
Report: 2.5; kV
